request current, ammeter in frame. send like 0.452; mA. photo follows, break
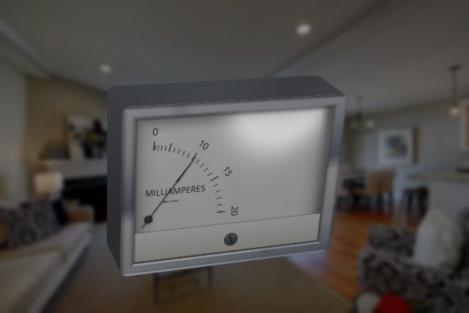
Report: 10; mA
